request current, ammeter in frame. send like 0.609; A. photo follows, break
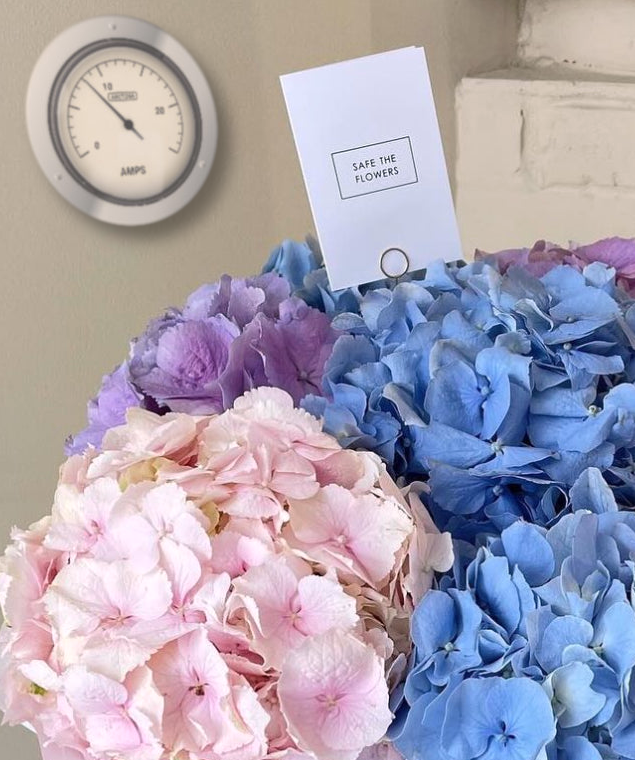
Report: 8; A
